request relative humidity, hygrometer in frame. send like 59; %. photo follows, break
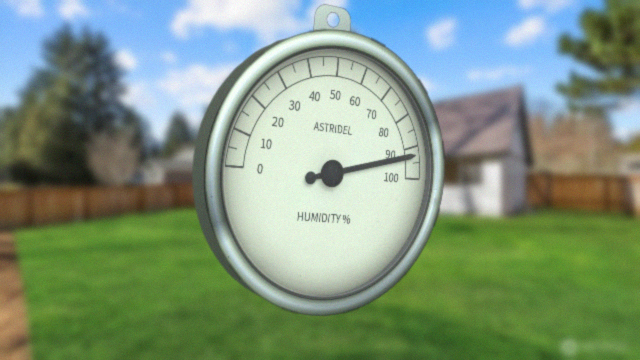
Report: 92.5; %
